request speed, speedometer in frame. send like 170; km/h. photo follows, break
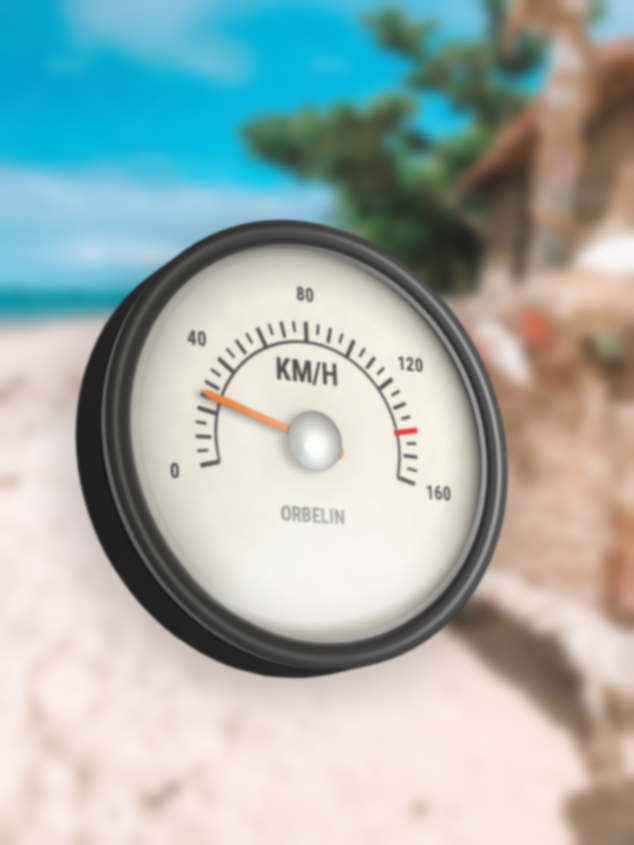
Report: 25; km/h
